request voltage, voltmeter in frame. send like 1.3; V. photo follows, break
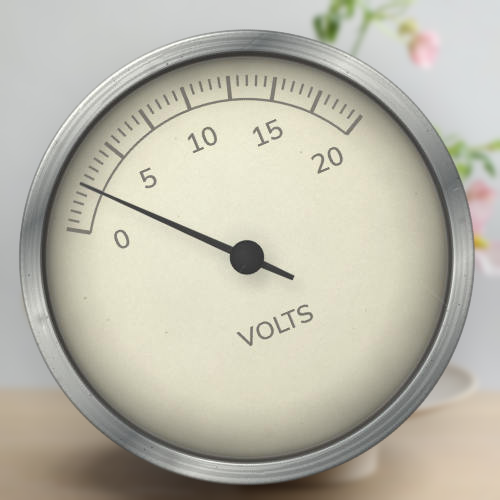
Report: 2.5; V
